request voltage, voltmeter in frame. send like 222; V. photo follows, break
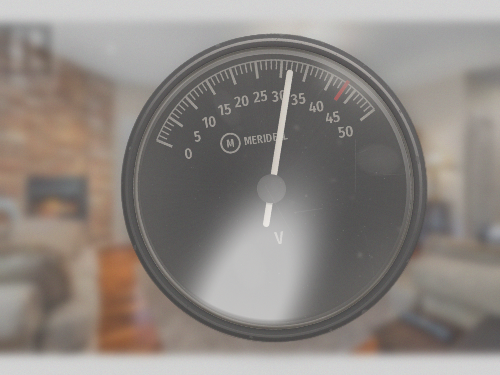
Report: 32; V
